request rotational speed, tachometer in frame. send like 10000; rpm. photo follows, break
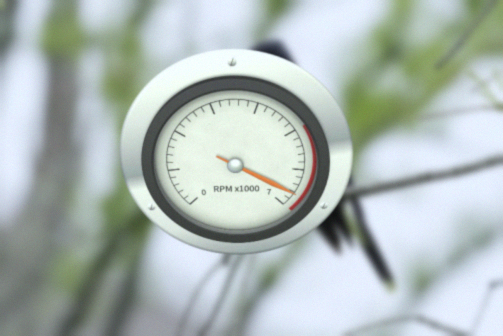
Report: 6600; rpm
